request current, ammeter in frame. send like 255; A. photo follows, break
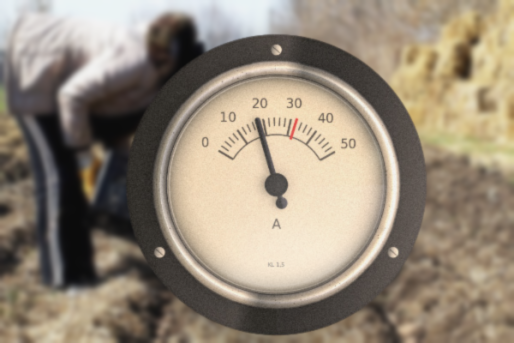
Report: 18; A
